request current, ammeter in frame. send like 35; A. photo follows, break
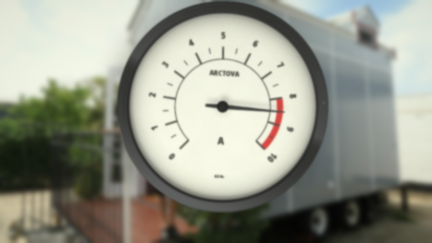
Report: 8.5; A
